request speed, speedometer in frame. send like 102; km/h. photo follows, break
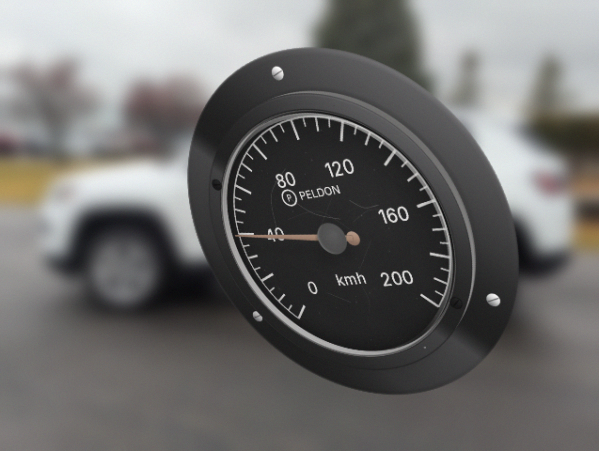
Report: 40; km/h
